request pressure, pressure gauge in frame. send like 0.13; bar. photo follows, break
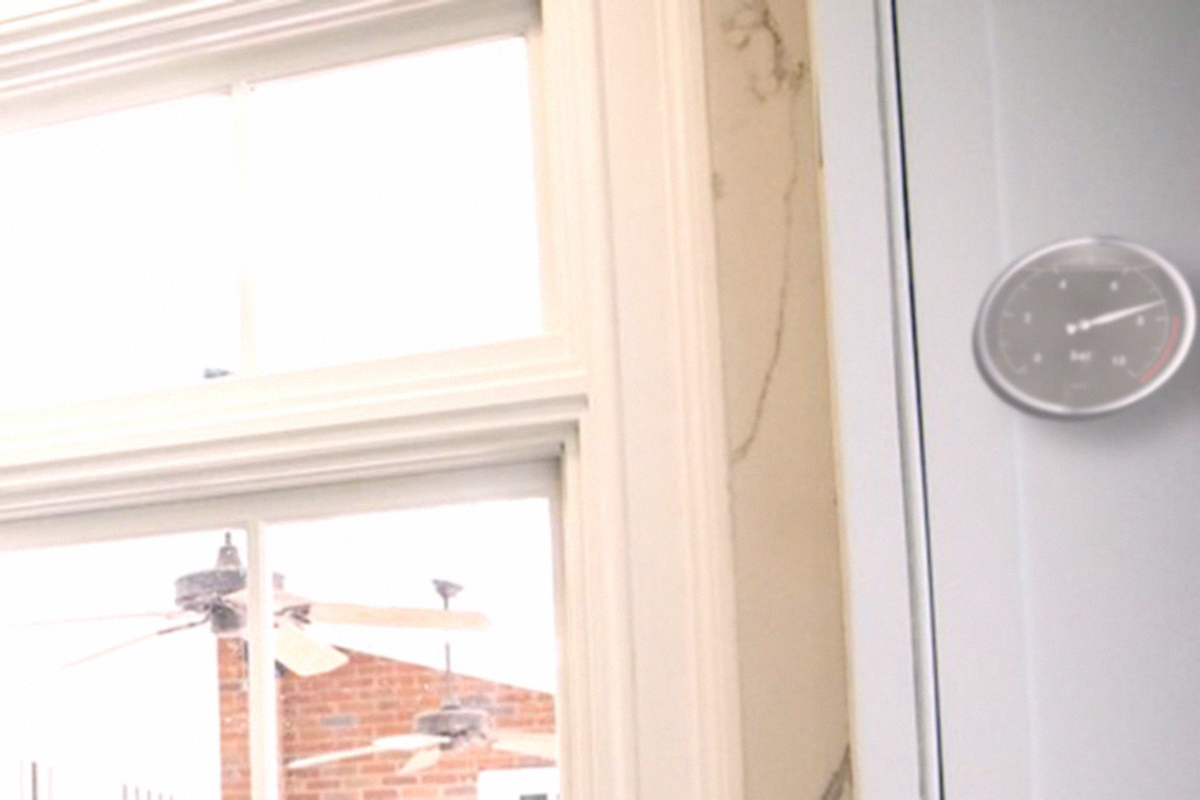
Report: 7.5; bar
